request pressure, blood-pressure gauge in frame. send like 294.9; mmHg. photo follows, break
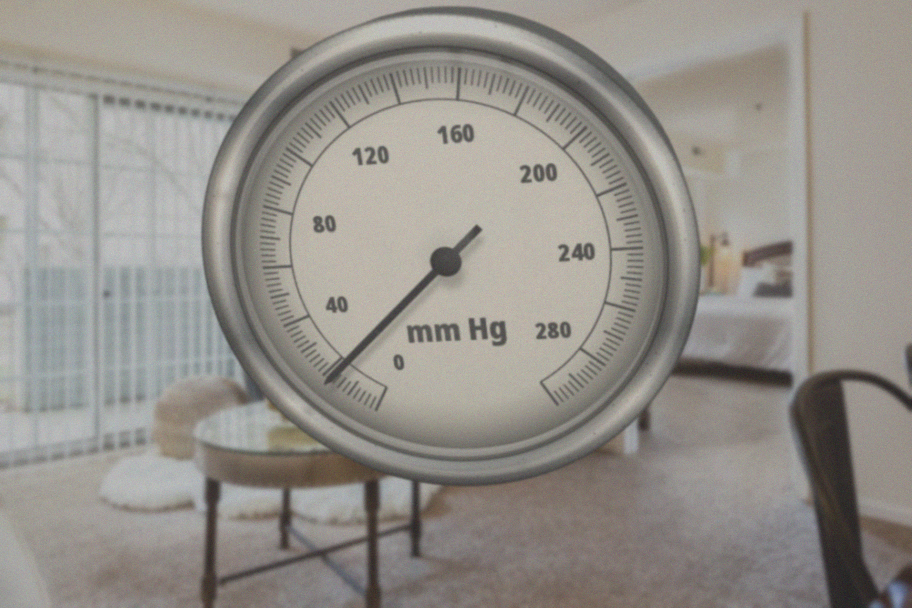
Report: 18; mmHg
